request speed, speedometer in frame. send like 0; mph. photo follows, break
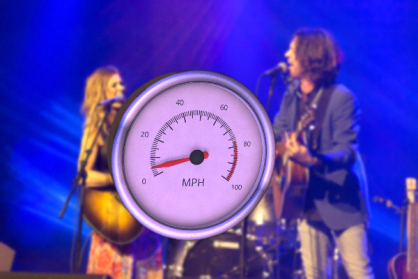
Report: 5; mph
